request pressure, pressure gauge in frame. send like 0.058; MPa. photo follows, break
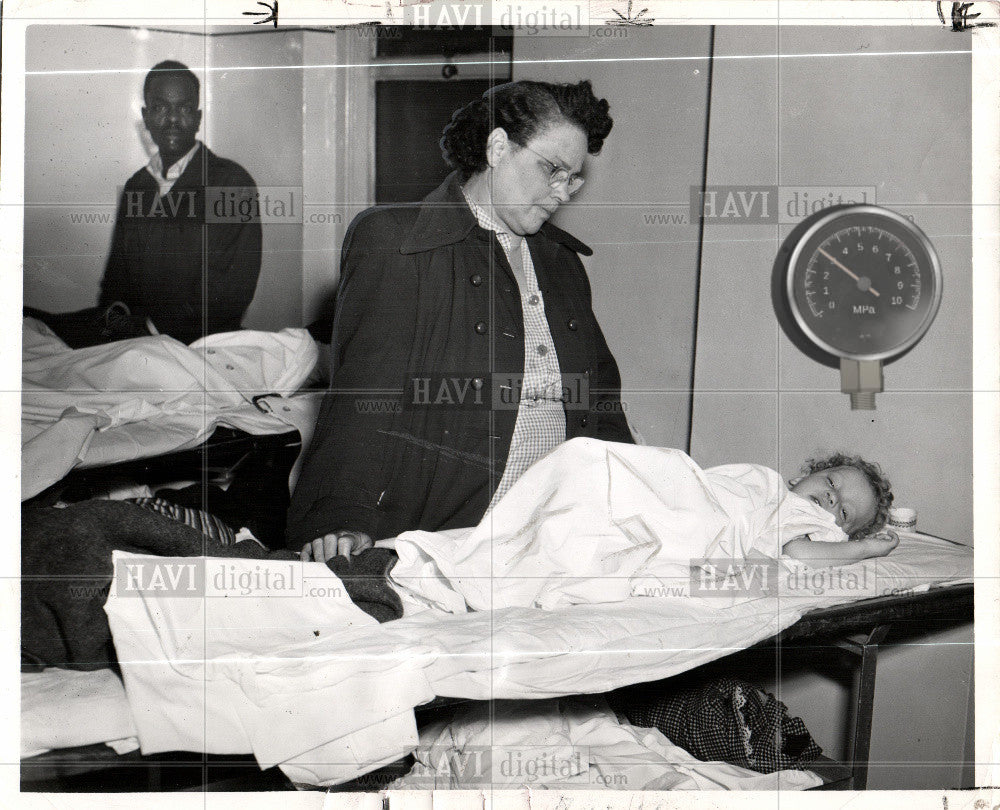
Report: 3; MPa
